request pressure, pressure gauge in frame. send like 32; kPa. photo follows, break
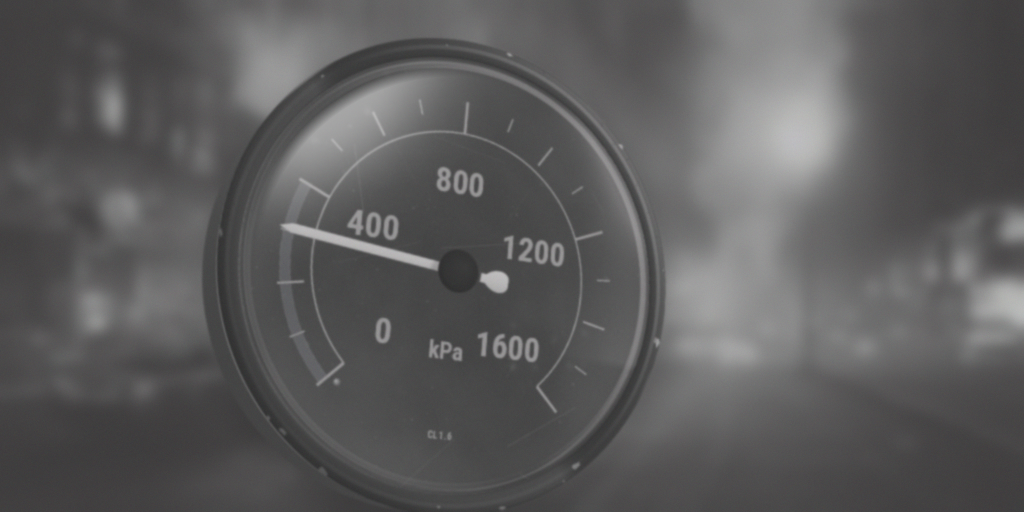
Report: 300; kPa
